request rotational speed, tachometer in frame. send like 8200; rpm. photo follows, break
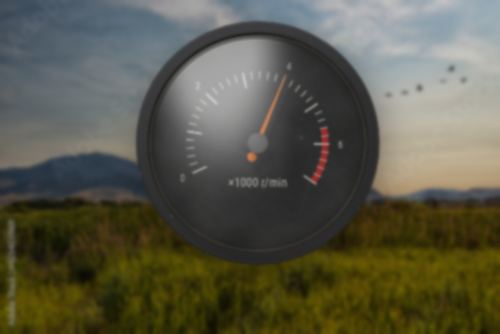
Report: 4000; rpm
